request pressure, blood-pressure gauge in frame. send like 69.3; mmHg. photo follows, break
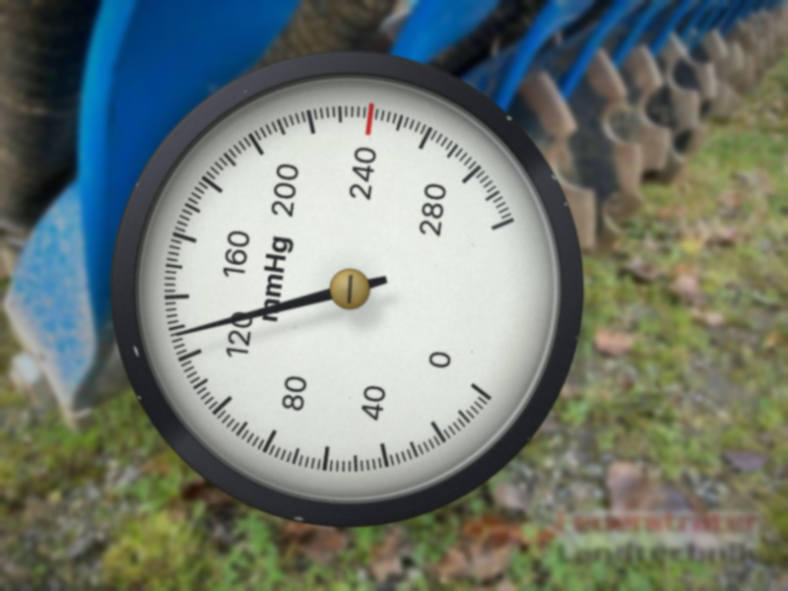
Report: 128; mmHg
